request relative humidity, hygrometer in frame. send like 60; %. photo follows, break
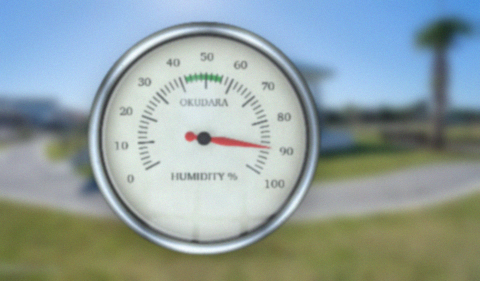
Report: 90; %
